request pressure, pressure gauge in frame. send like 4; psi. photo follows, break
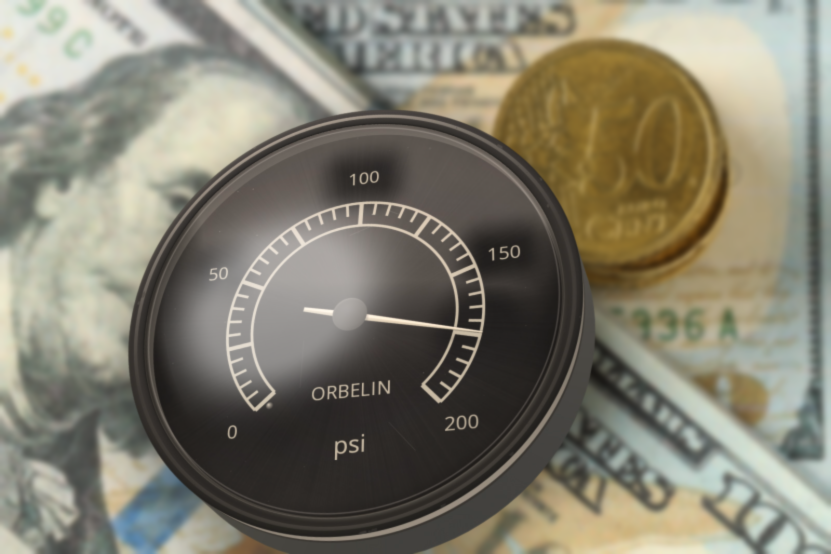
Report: 175; psi
